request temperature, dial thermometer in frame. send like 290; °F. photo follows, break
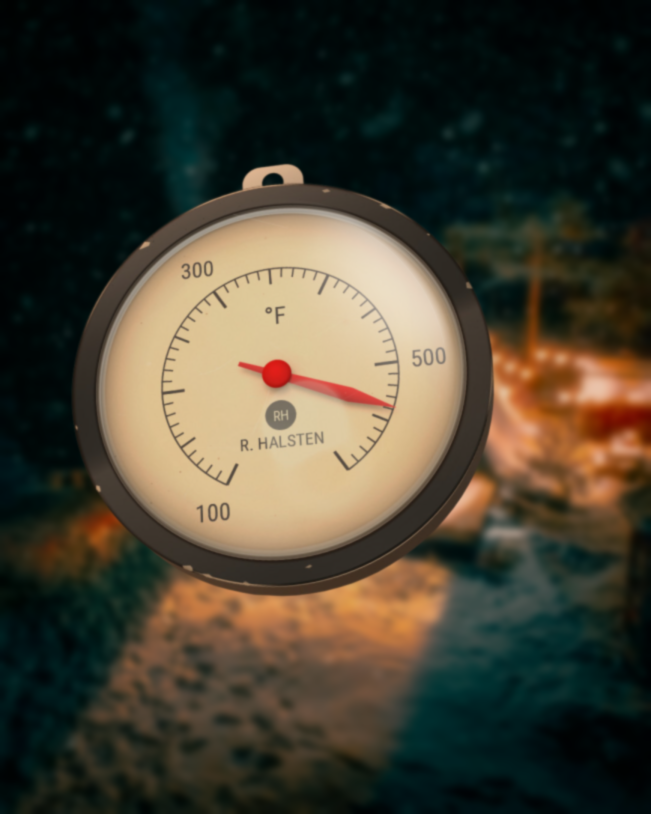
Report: 540; °F
